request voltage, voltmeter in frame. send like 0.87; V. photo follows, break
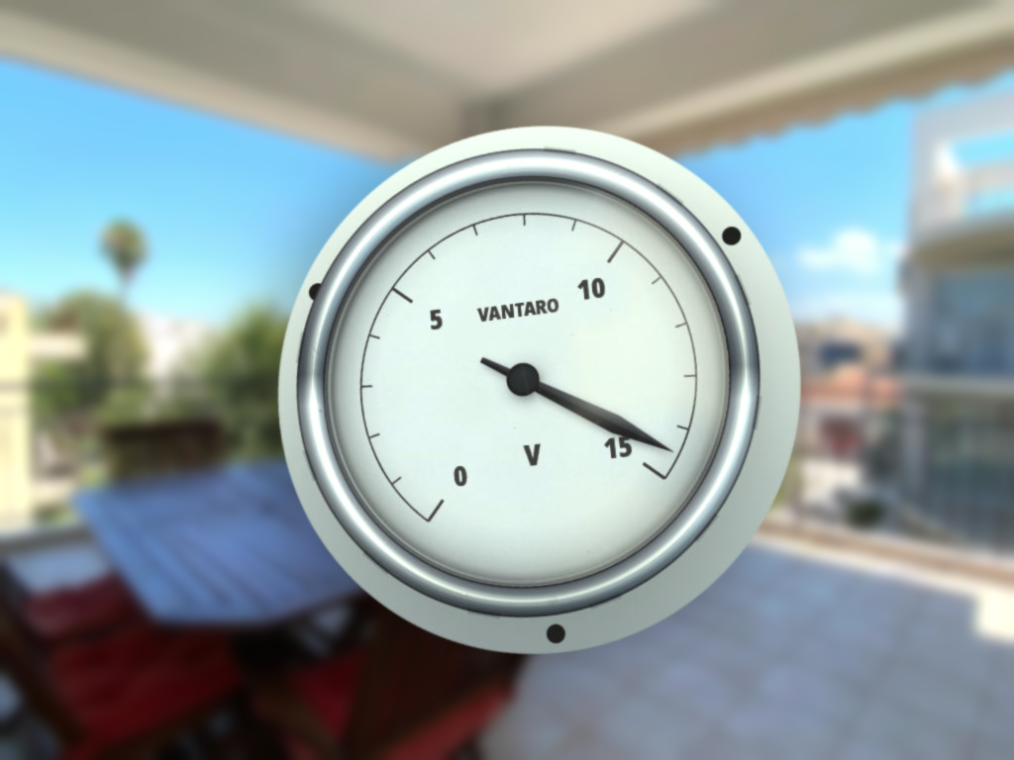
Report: 14.5; V
